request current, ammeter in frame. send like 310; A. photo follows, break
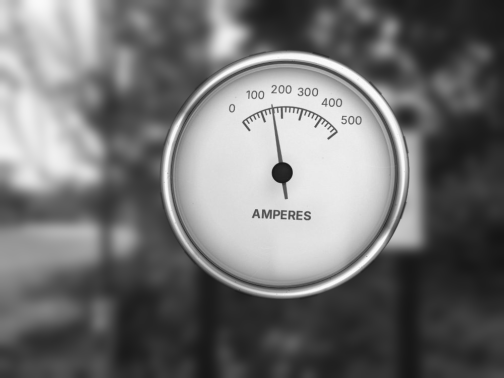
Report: 160; A
